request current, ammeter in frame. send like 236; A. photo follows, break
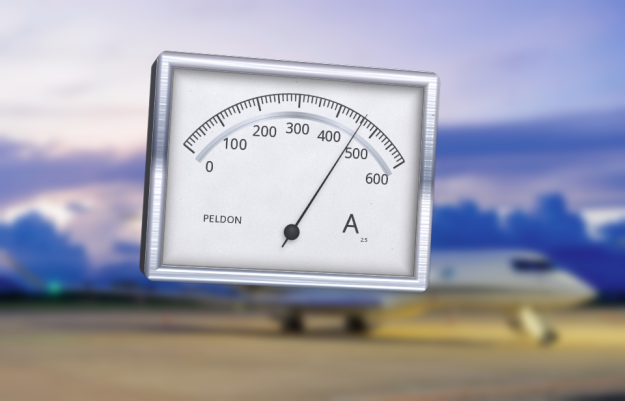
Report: 460; A
